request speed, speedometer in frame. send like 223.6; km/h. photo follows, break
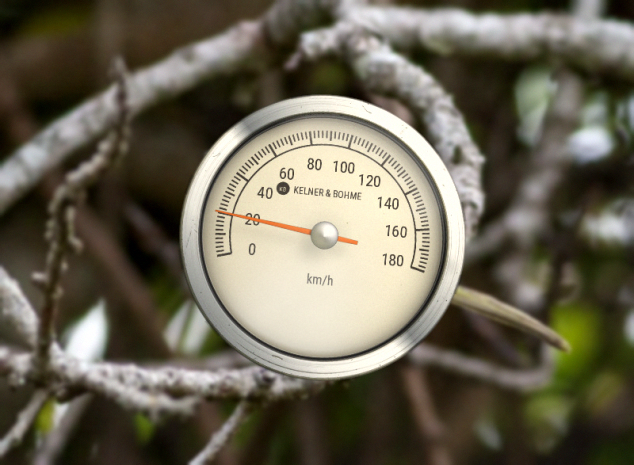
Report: 20; km/h
